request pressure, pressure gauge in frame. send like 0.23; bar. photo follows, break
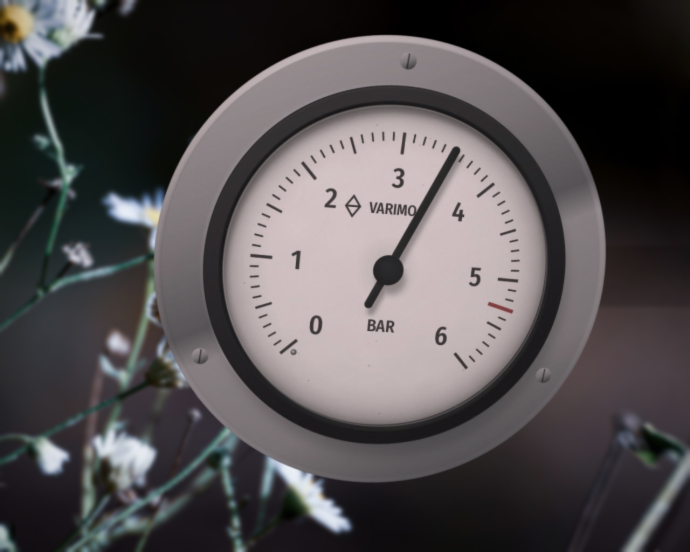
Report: 3.5; bar
